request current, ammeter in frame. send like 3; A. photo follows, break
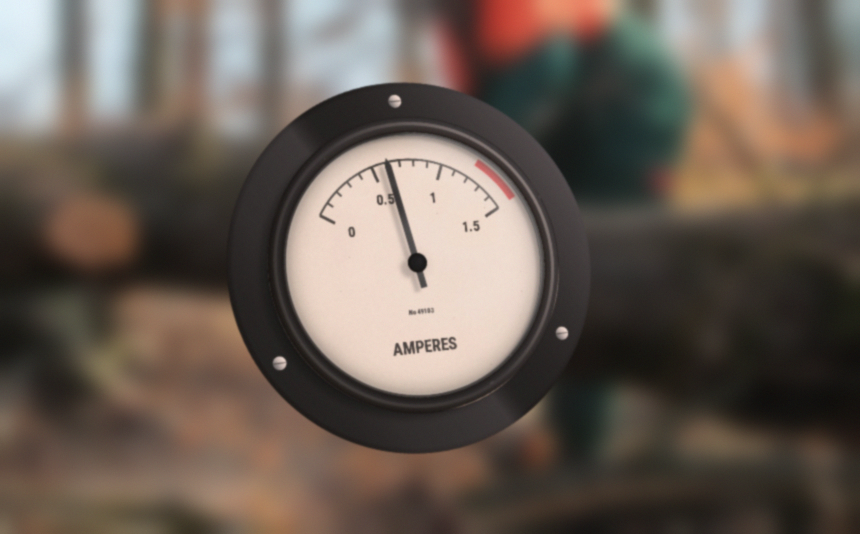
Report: 0.6; A
